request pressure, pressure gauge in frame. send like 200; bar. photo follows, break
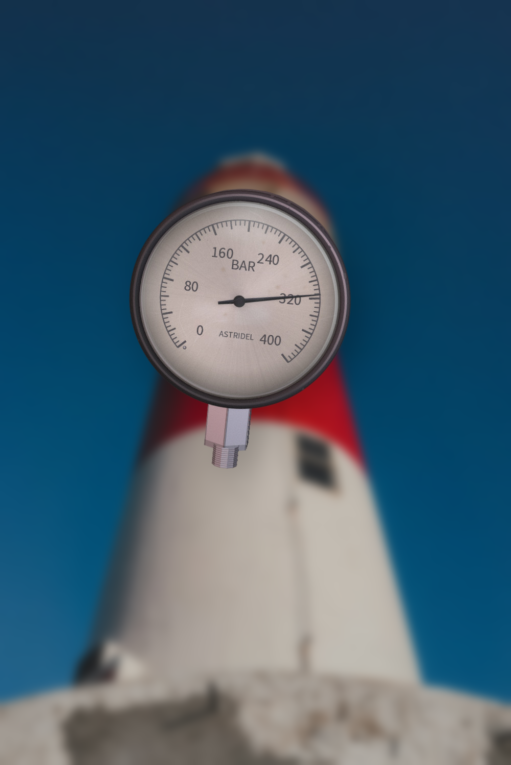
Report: 315; bar
